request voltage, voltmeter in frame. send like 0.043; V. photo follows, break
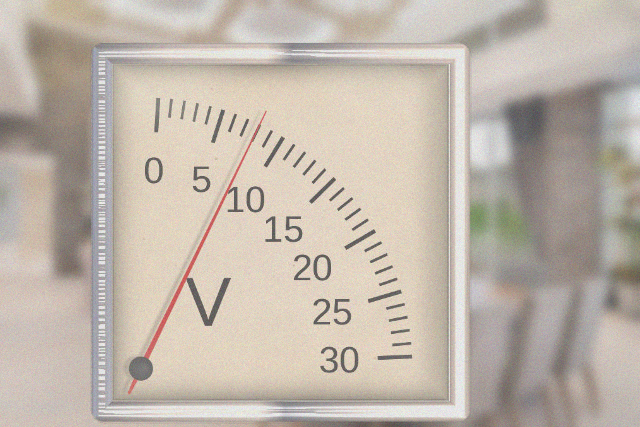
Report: 8; V
